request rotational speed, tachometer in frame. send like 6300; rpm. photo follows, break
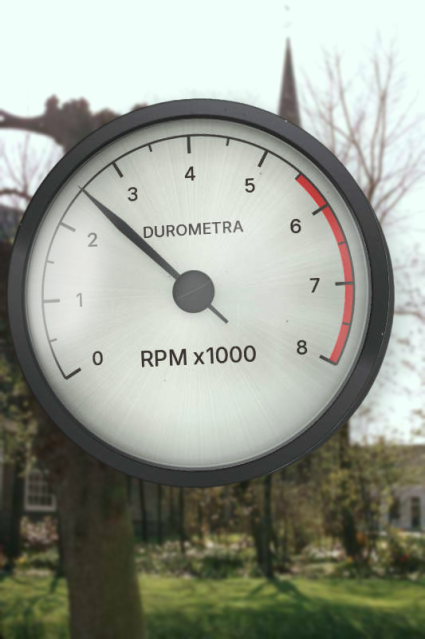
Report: 2500; rpm
